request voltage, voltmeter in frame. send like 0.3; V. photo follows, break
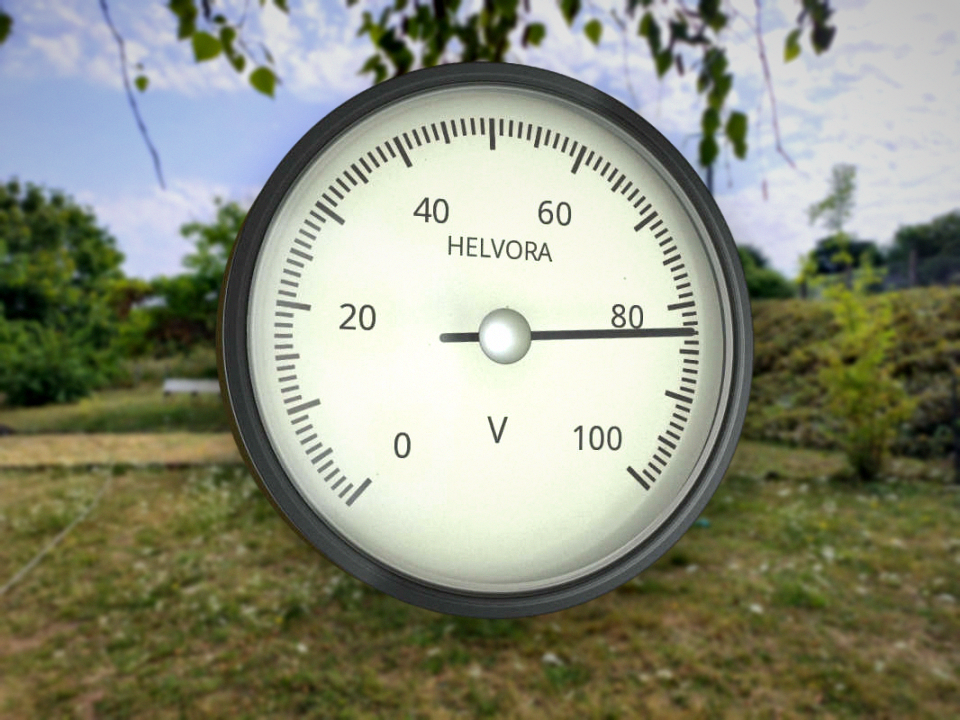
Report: 83; V
